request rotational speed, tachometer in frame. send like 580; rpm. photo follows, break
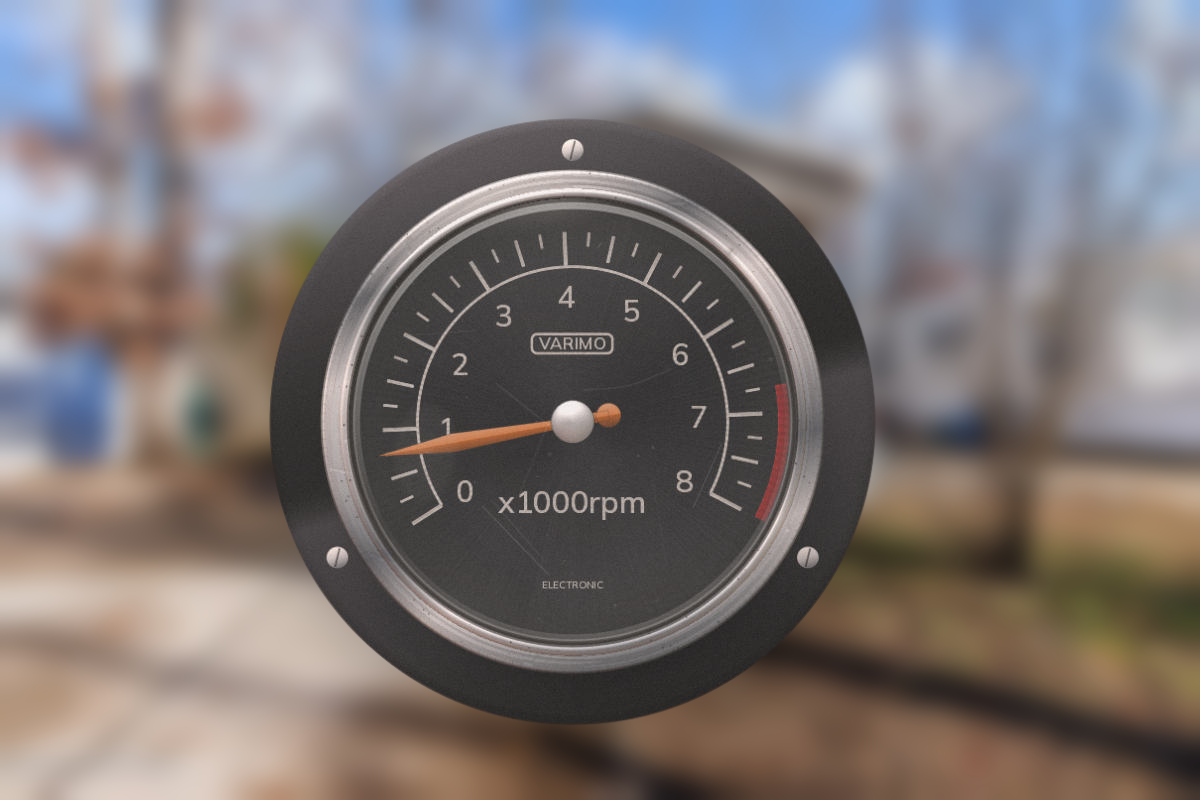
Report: 750; rpm
